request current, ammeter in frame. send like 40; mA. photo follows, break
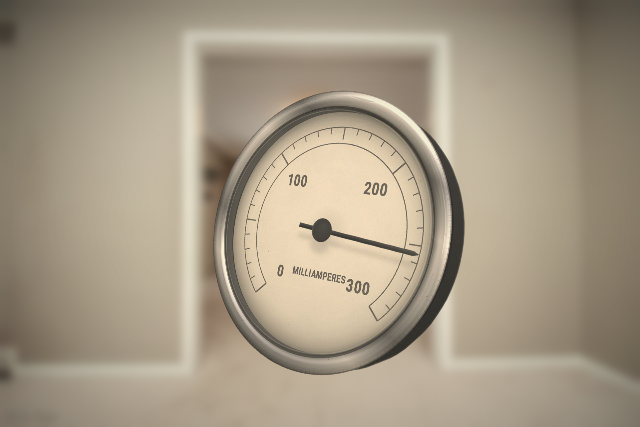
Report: 255; mA
